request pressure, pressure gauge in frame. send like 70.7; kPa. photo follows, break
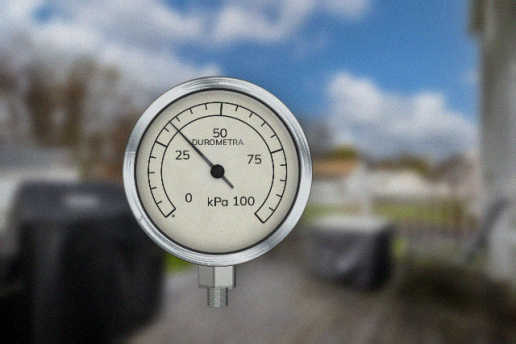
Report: 32.5; kPa
